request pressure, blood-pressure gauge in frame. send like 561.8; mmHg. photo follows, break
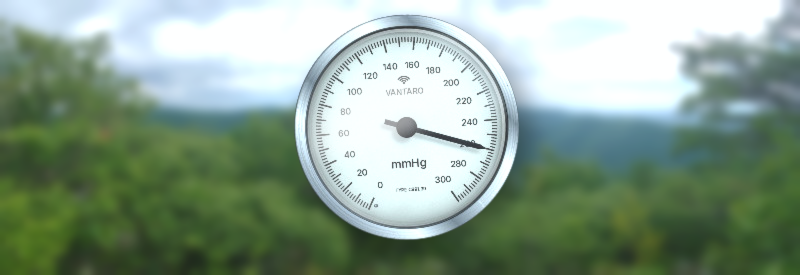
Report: 260; mmHg
